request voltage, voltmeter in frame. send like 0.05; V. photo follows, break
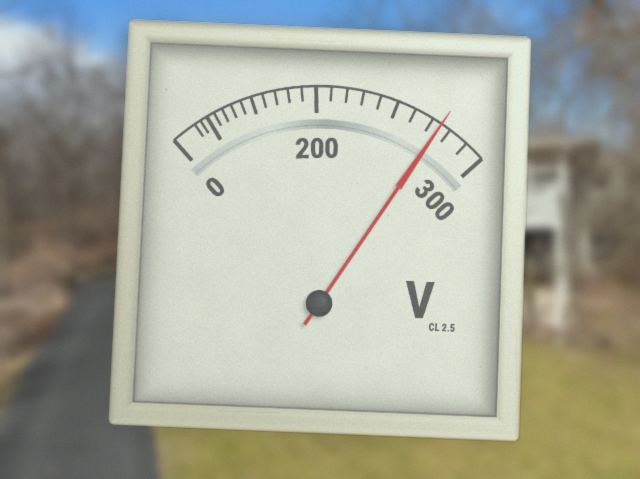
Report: 275; V
